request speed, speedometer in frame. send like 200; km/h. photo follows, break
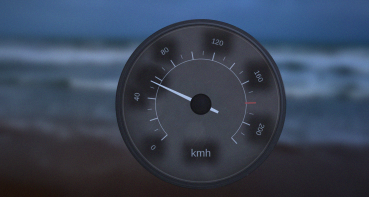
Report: 55; km/h
